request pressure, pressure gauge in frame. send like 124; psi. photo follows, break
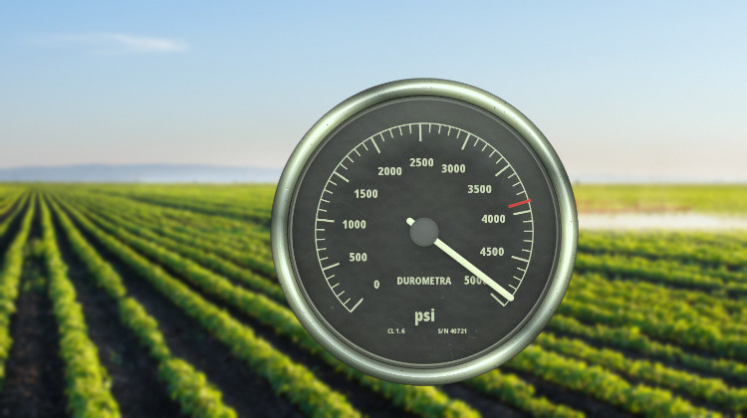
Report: 4900; psi
